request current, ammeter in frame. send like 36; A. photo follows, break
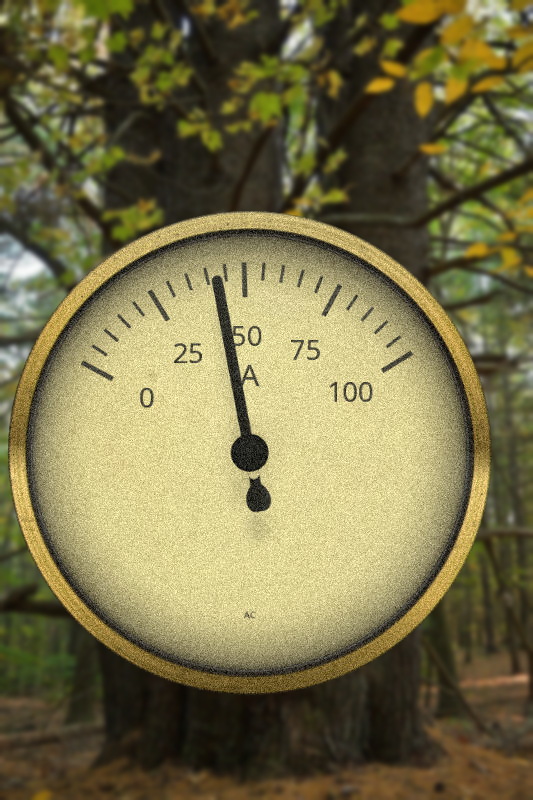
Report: 42.5; A
